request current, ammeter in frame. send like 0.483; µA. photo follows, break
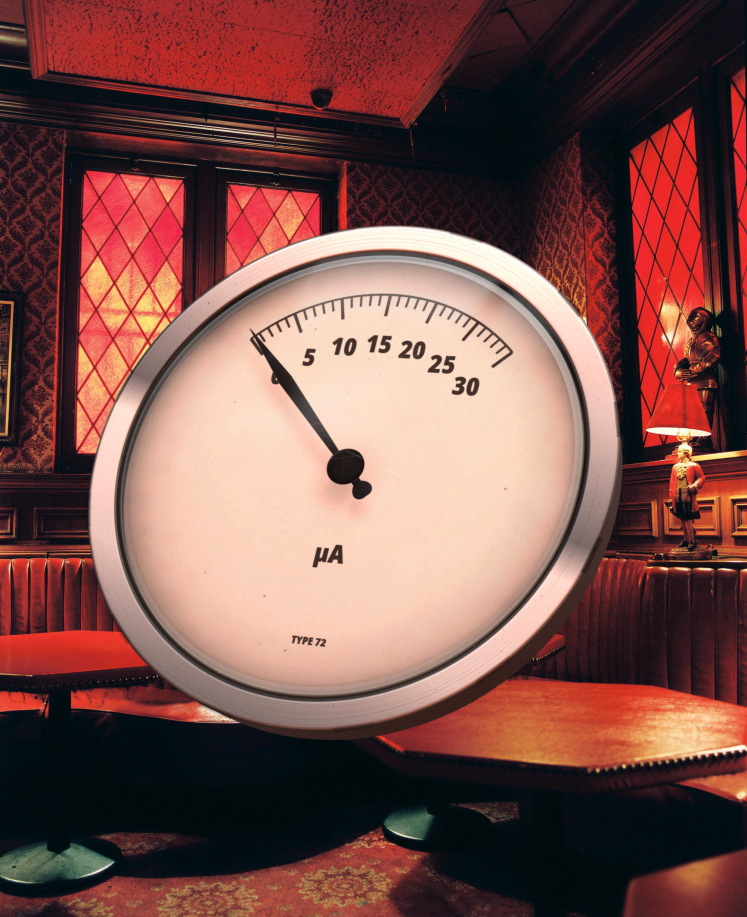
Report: 0.5; µA
